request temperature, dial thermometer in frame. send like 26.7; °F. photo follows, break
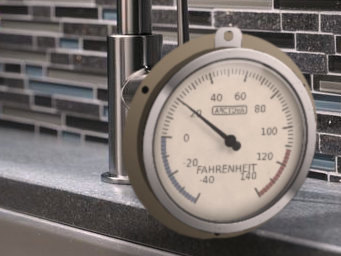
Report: 20; °F
